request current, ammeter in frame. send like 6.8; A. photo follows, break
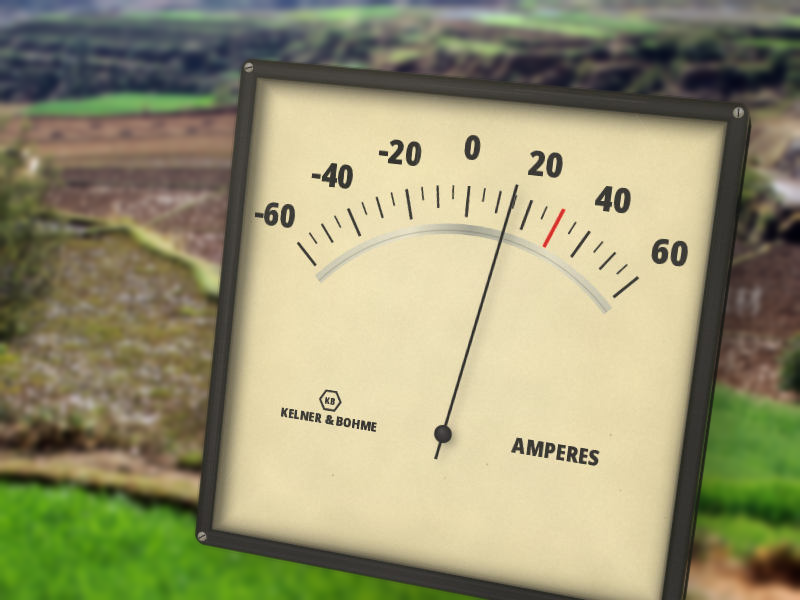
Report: 15; A
